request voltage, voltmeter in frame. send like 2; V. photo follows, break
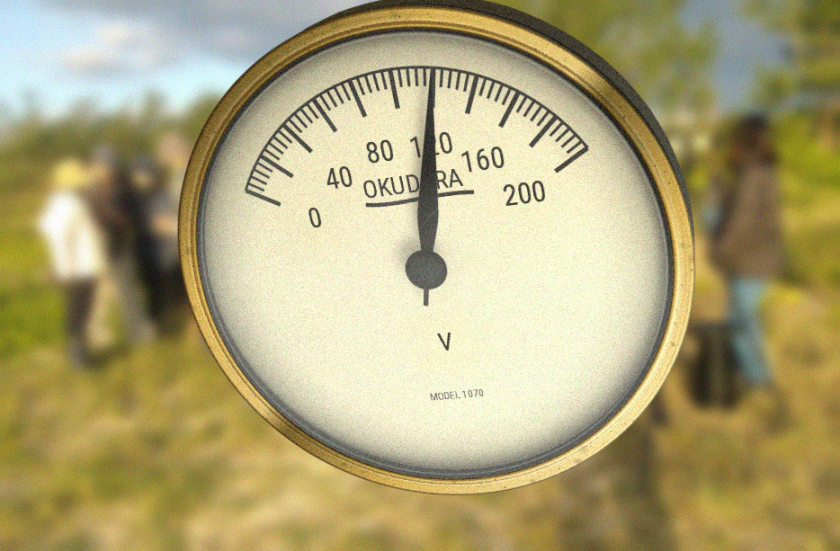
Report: 120; V
